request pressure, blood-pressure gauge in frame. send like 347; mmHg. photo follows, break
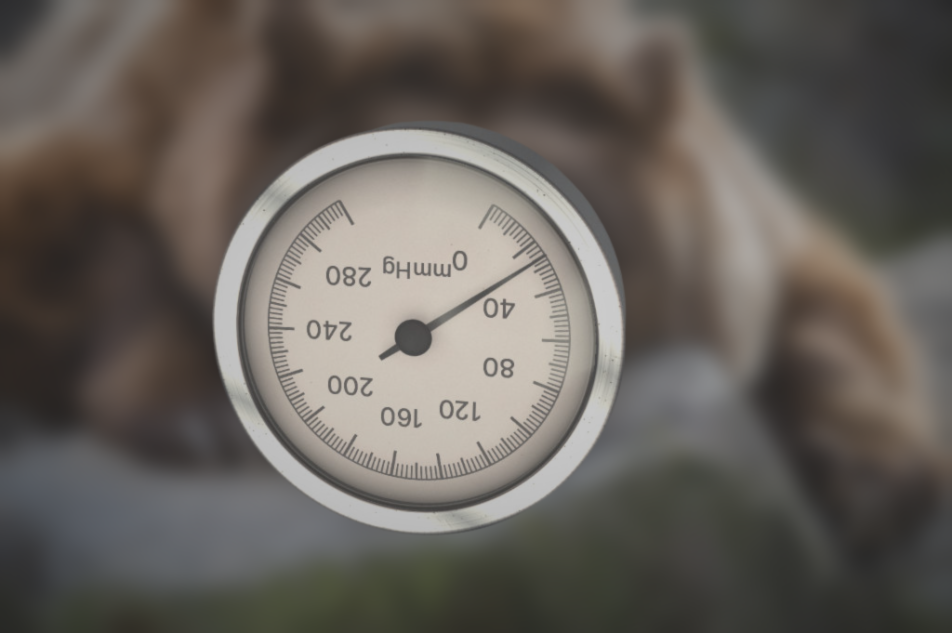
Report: 26; mmHg
